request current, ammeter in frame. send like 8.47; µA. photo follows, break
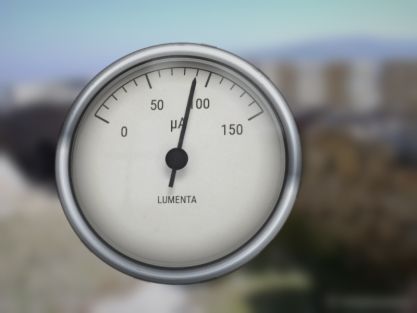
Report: 90; µA
